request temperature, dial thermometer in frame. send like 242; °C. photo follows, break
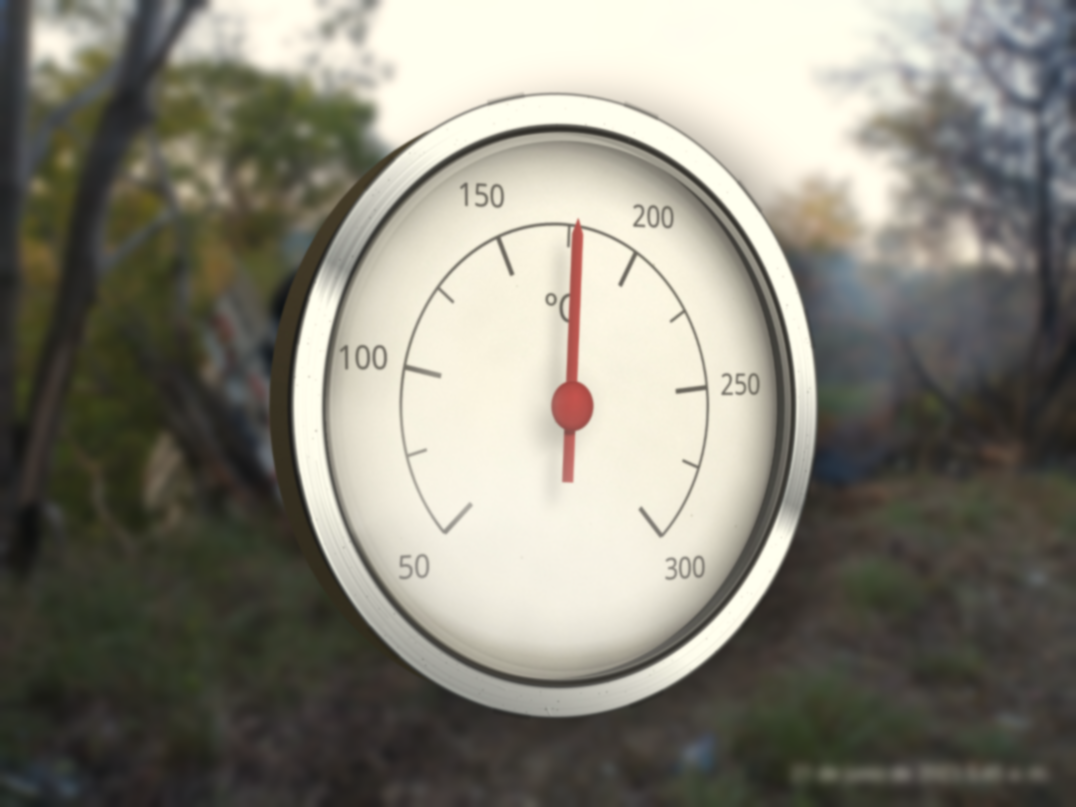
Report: 175; °C
